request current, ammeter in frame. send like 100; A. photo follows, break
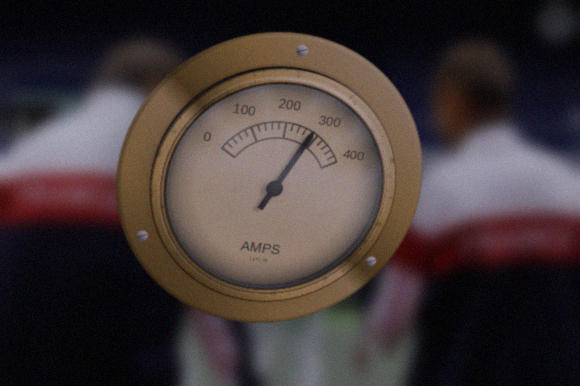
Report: 280; A
